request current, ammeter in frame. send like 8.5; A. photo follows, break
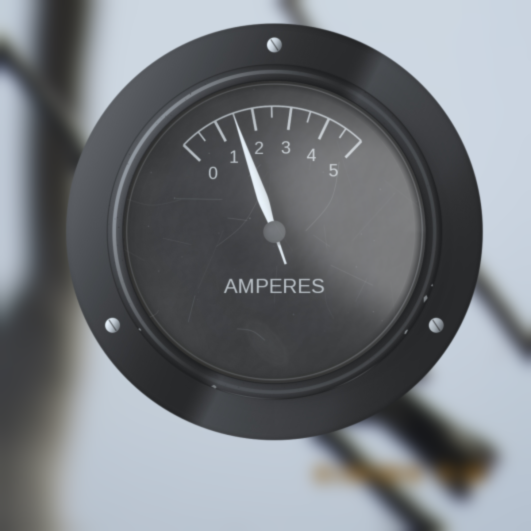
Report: 1.5; A
